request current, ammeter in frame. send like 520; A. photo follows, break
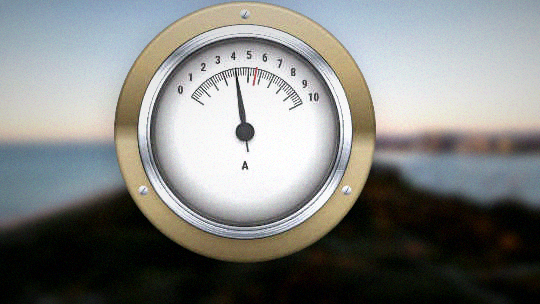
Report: 4; A
